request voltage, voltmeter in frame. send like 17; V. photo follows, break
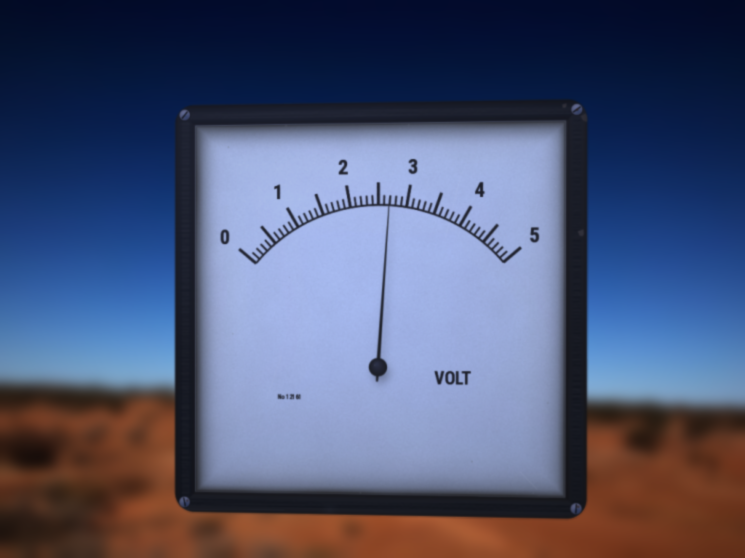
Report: 2.7; V
